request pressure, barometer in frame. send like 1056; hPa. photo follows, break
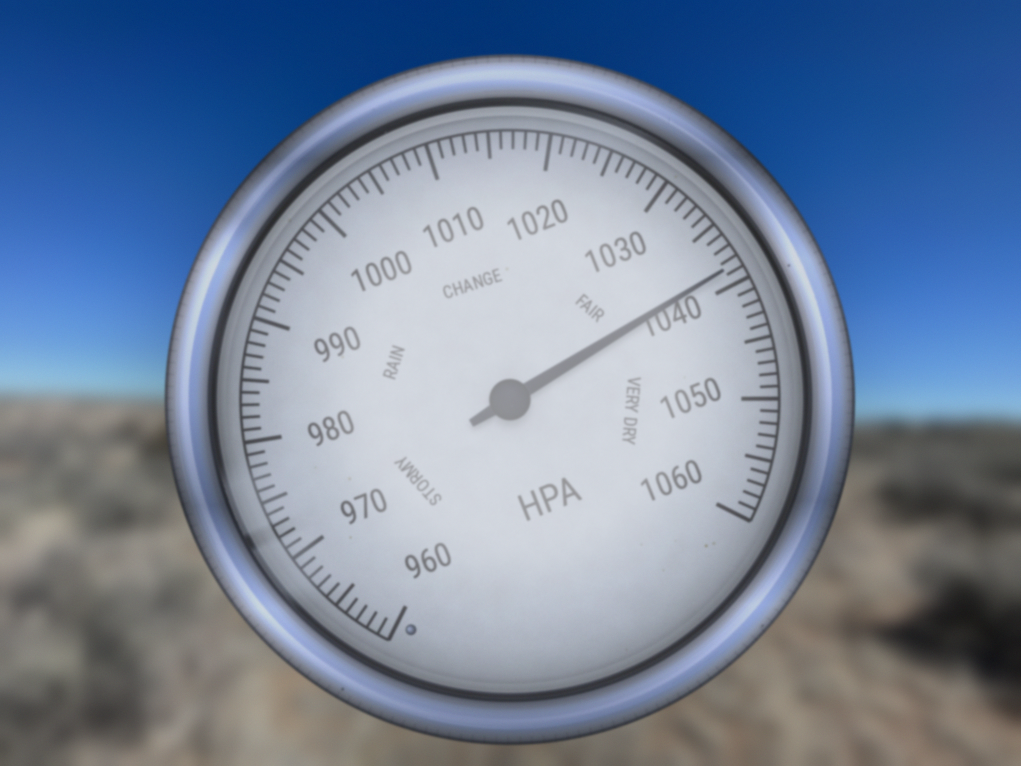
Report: 1038.5; hPa
